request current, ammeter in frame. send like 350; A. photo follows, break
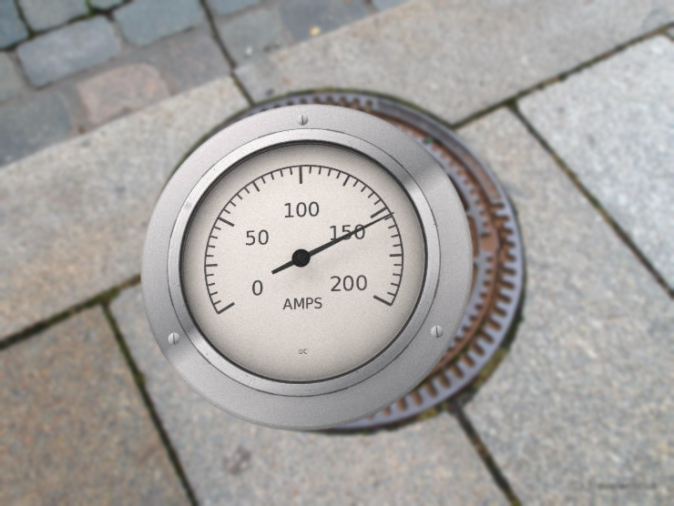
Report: 155; A
